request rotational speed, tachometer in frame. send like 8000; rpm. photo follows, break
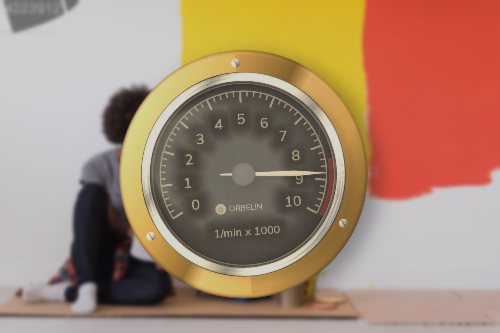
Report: 8800; rpm
